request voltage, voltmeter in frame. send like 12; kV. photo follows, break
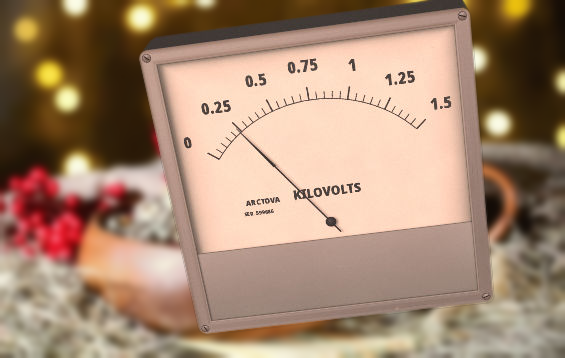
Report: 0.25; kV
